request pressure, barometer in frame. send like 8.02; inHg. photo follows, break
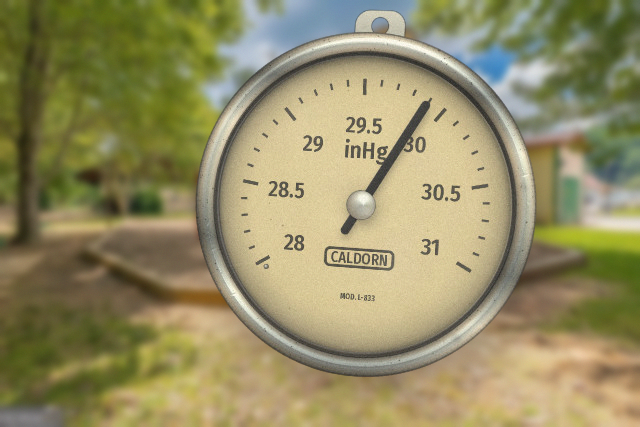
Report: 29.9; inHg
